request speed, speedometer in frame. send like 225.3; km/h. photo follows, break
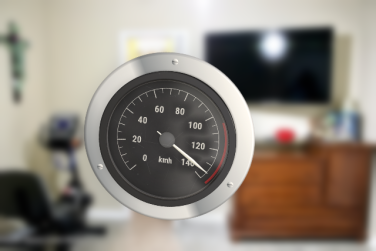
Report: 135; km/h
